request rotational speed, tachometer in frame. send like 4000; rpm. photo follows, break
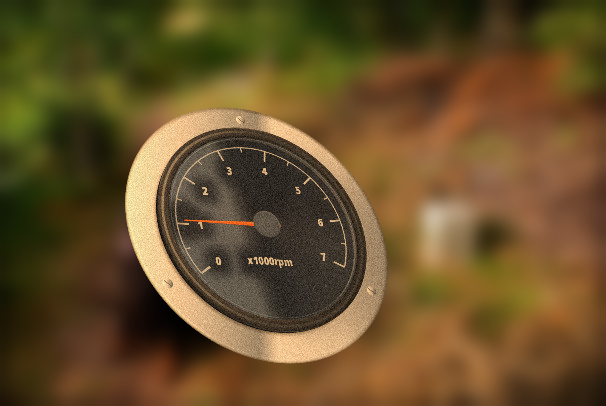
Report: 1000; rpm
